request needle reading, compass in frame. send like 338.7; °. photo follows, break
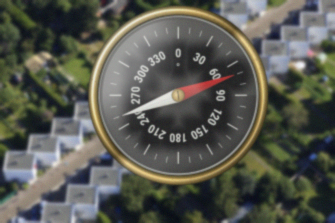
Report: 70; °
